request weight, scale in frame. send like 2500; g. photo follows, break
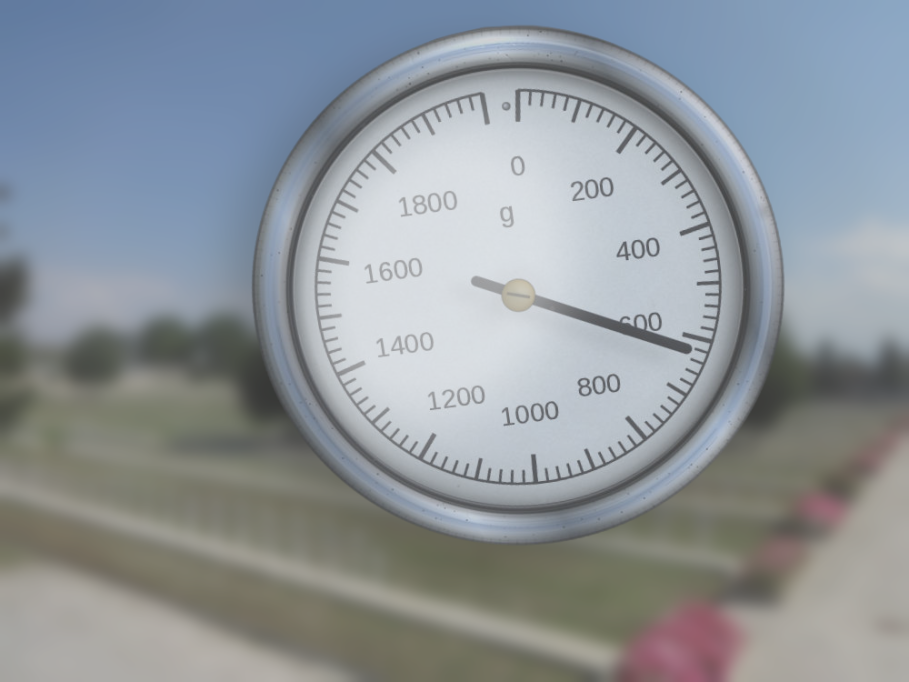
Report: 620; g
